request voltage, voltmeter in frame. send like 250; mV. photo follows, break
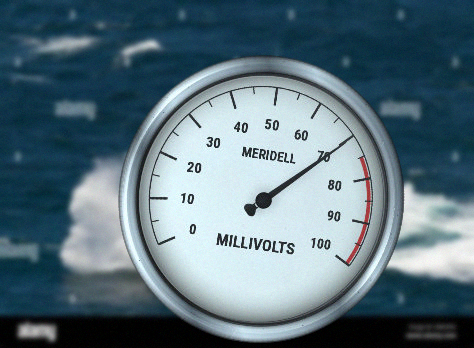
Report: 70; mV
